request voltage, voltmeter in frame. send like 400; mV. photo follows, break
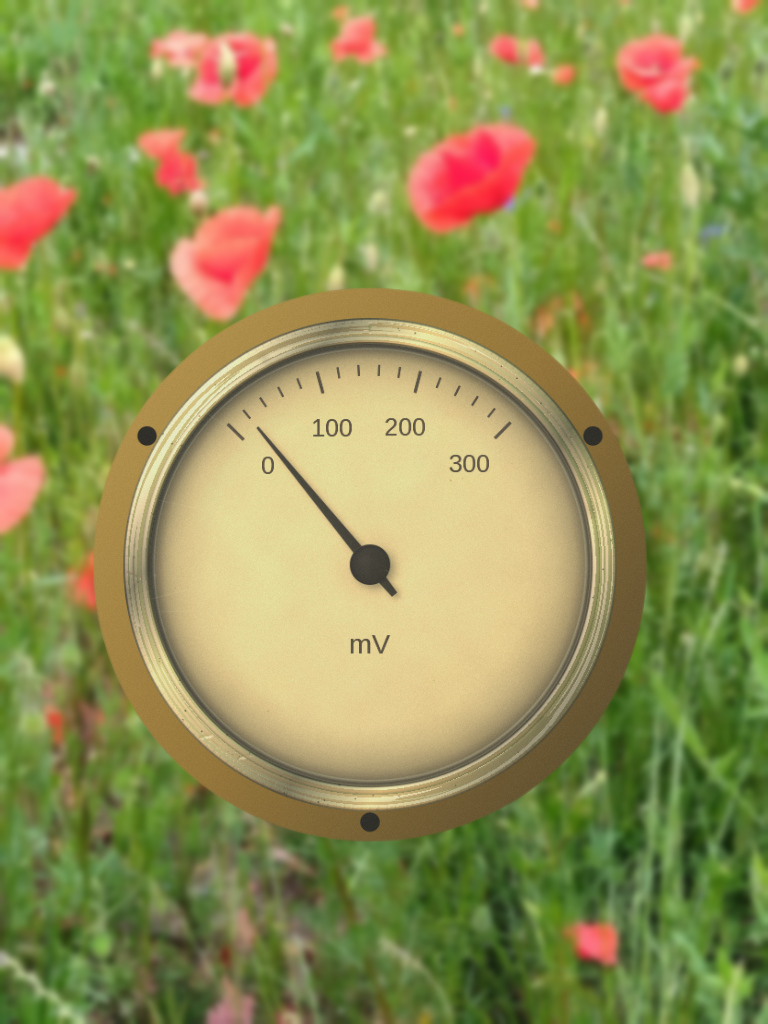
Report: 20; mV
